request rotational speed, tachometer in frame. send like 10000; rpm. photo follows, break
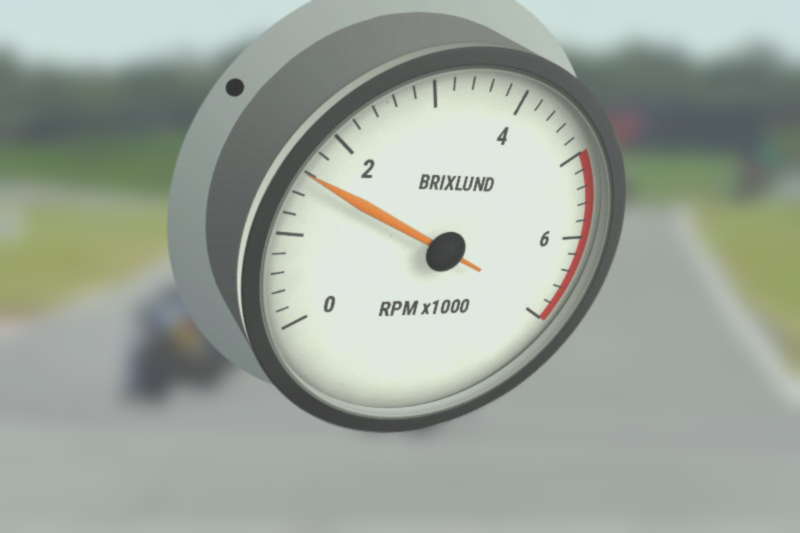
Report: 1600; rpm
